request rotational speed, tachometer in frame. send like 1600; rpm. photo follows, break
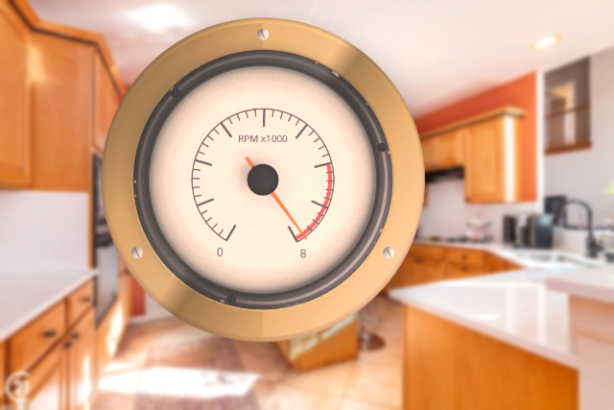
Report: 7800; rpm
